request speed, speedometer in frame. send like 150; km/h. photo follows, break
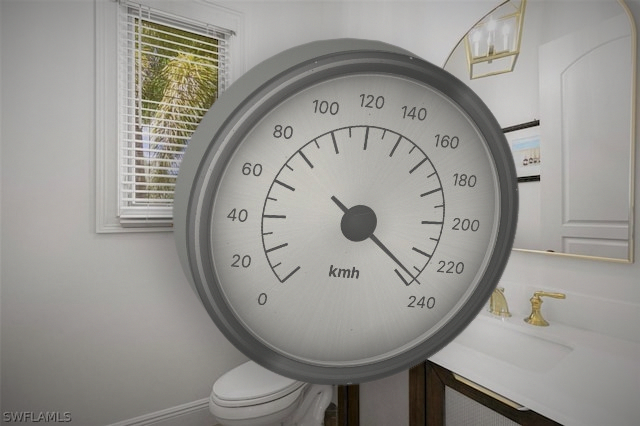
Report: 235; km/h
